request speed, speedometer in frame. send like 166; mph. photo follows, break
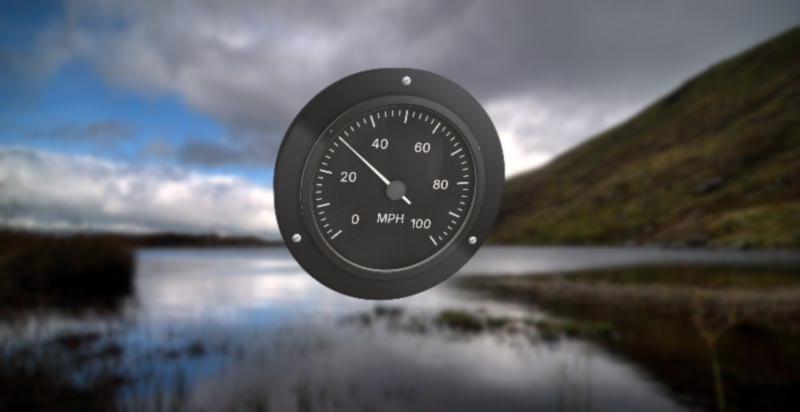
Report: 30; mph
